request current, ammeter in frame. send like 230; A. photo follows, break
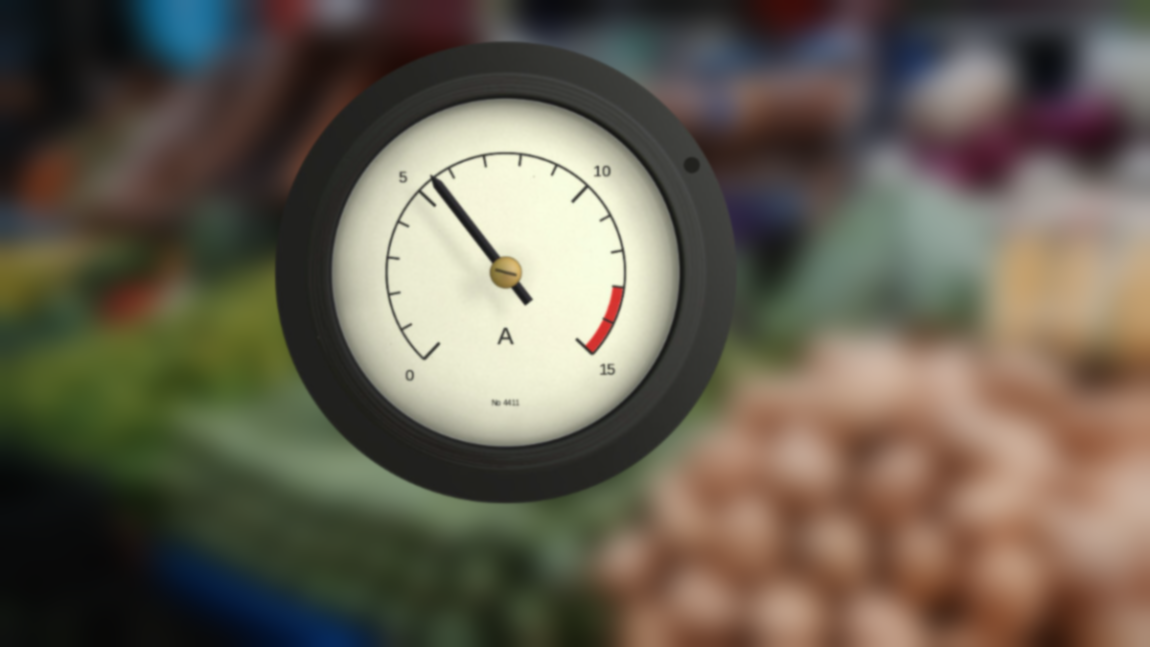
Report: 5.5; A
